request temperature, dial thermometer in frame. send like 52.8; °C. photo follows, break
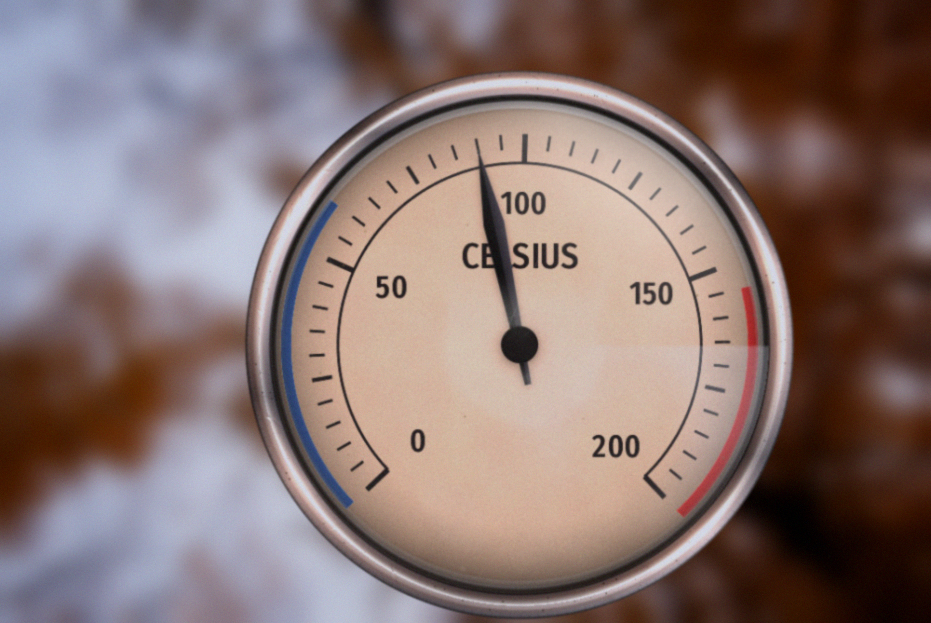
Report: 90; °C
